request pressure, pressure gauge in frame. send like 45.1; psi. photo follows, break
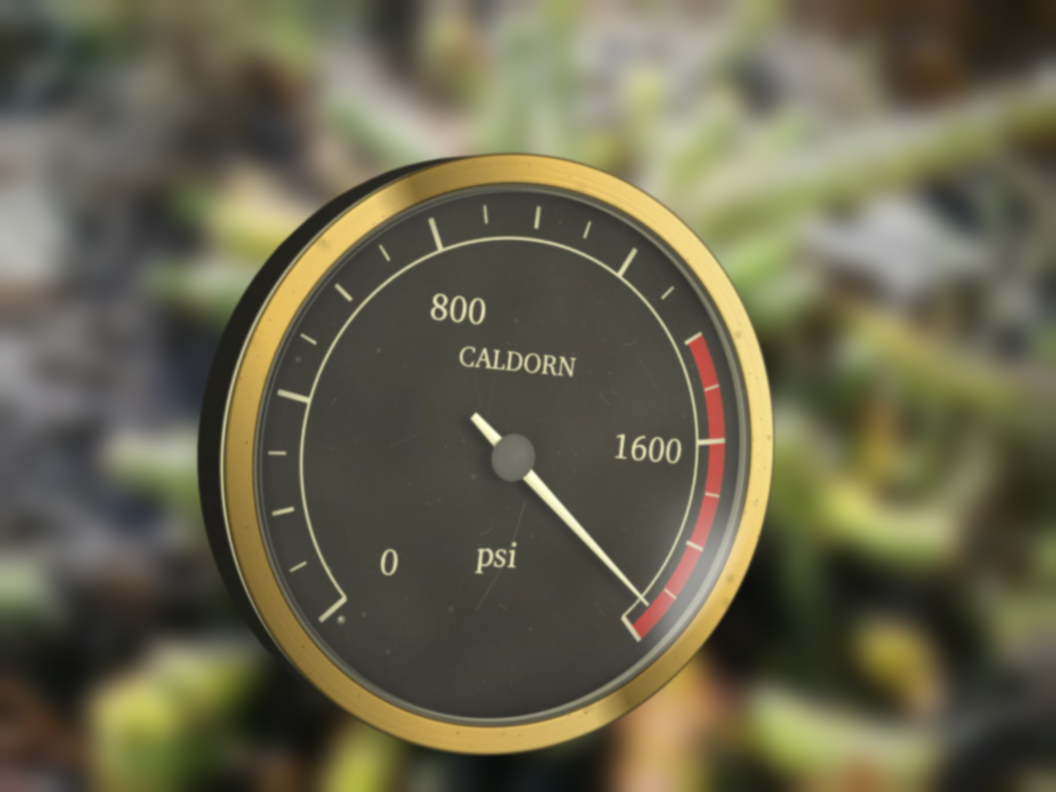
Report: 1950; psi
